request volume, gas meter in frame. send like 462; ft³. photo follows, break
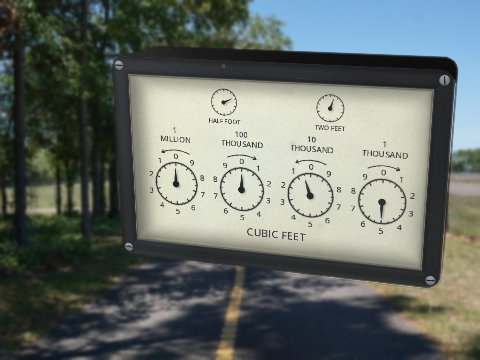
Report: 500; ft³
